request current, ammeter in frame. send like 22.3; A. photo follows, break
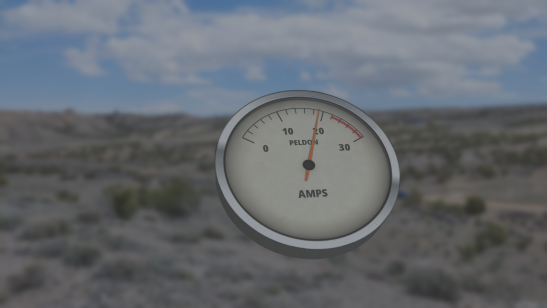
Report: 19; A
